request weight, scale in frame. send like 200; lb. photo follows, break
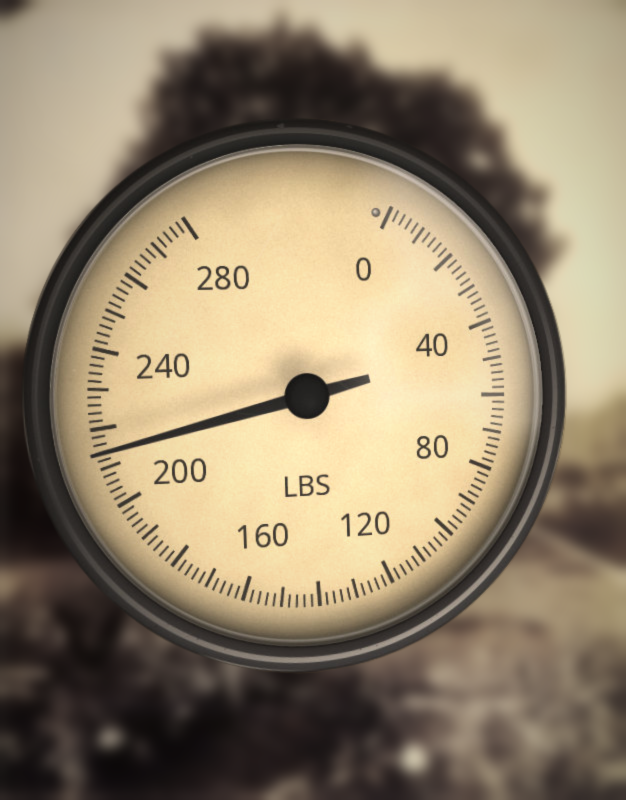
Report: 214; lb
